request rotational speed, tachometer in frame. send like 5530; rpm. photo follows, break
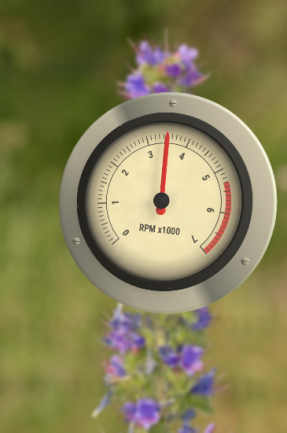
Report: 3500; rpm
